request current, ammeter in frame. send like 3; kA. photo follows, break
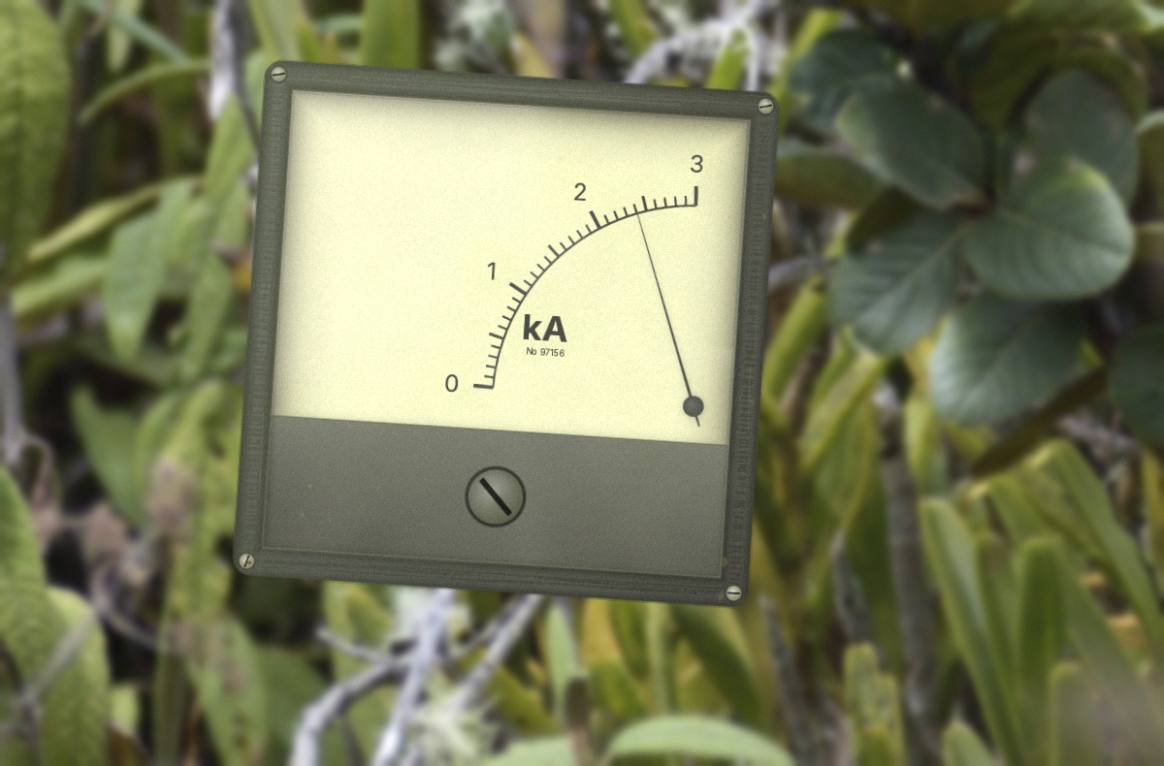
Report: 2.4; kA
